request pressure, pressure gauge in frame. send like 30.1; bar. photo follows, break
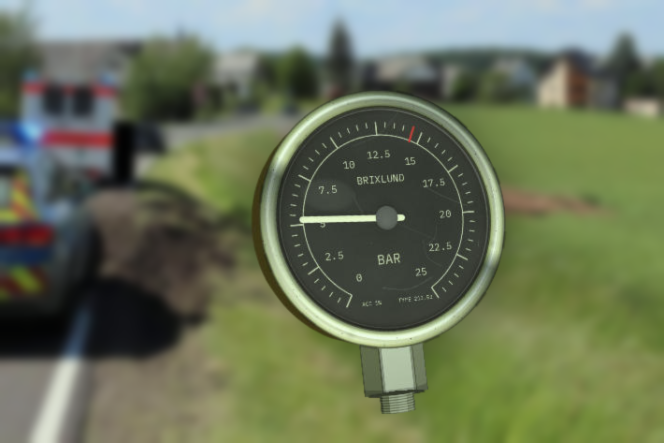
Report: 5.25; bar
